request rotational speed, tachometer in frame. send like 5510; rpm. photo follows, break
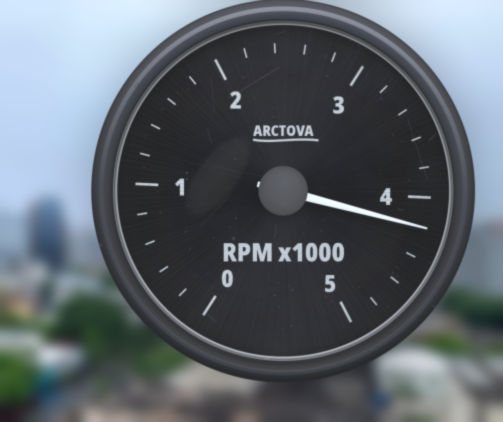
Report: 4200; rpm
